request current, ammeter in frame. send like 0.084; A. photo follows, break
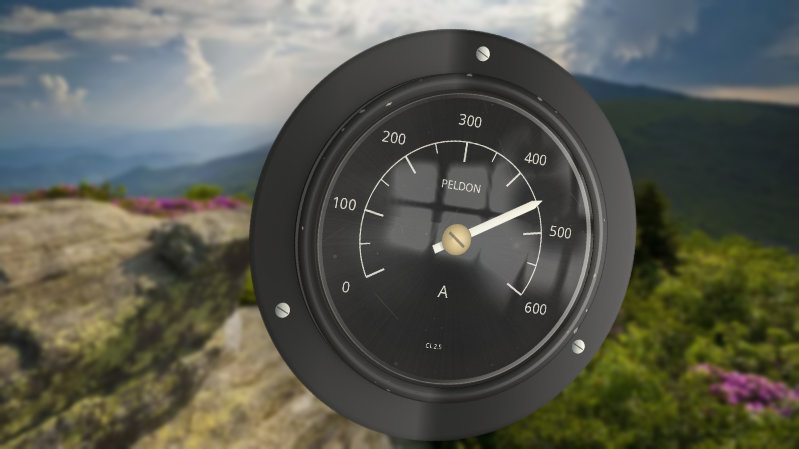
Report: 450; A
